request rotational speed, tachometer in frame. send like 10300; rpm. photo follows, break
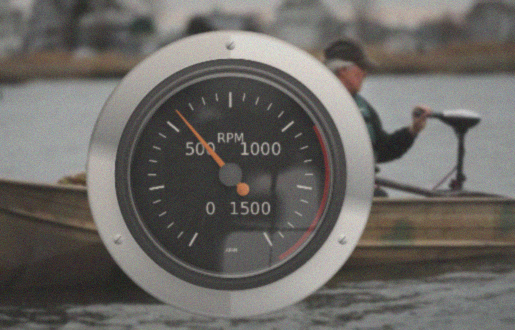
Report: 550; rpm
